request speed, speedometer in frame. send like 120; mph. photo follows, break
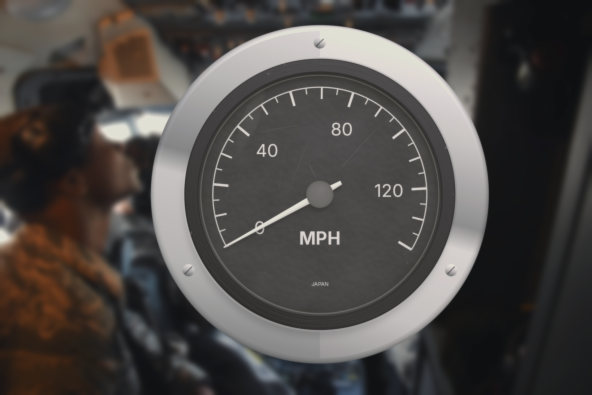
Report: 0; mph
